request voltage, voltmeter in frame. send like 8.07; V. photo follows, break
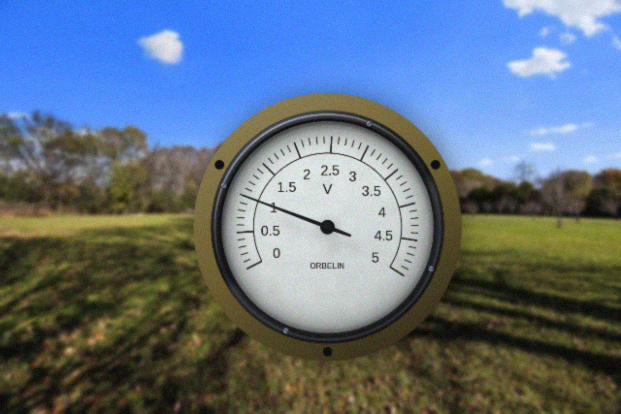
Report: 1; V
